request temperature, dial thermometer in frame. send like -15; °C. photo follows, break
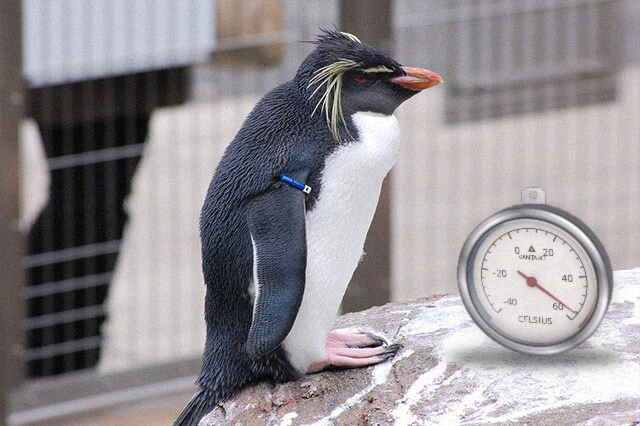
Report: 56; °C
